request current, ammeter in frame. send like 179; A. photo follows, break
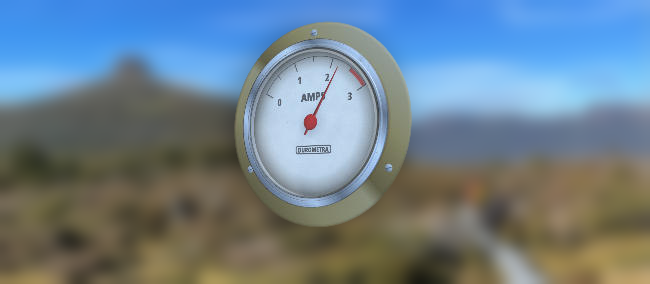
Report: 2.25; A
